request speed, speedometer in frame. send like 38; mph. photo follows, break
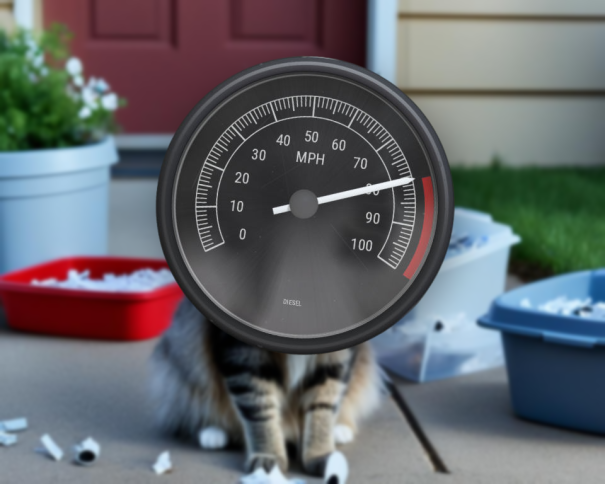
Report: 80; mph
